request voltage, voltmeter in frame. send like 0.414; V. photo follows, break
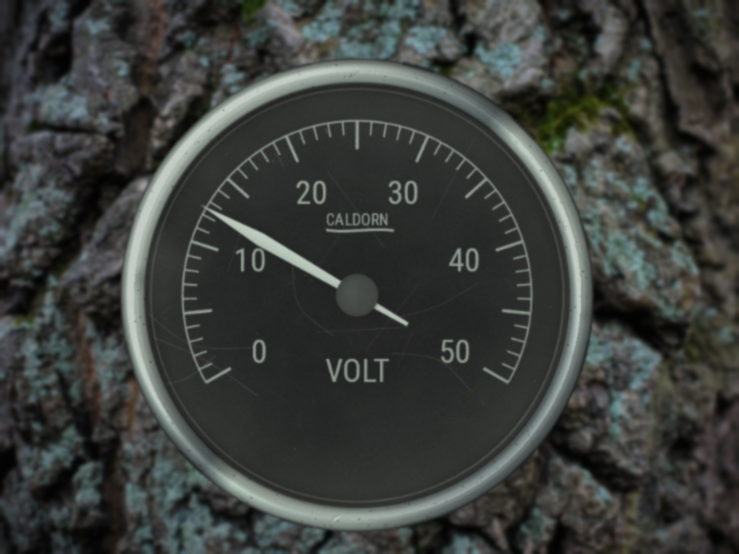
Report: 12.5; V
